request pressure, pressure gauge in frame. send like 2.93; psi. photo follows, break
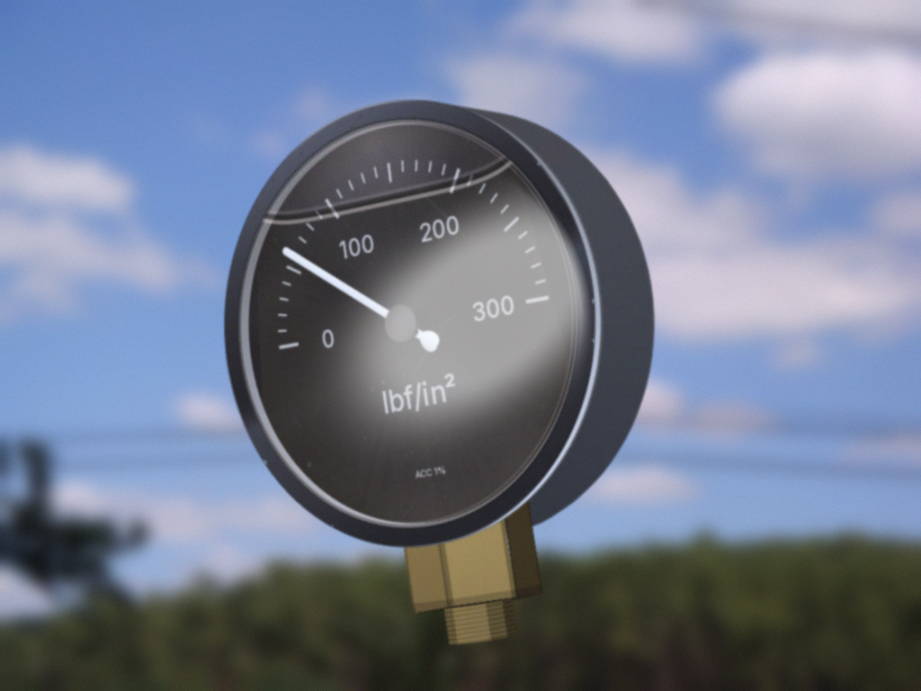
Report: 60; psi
